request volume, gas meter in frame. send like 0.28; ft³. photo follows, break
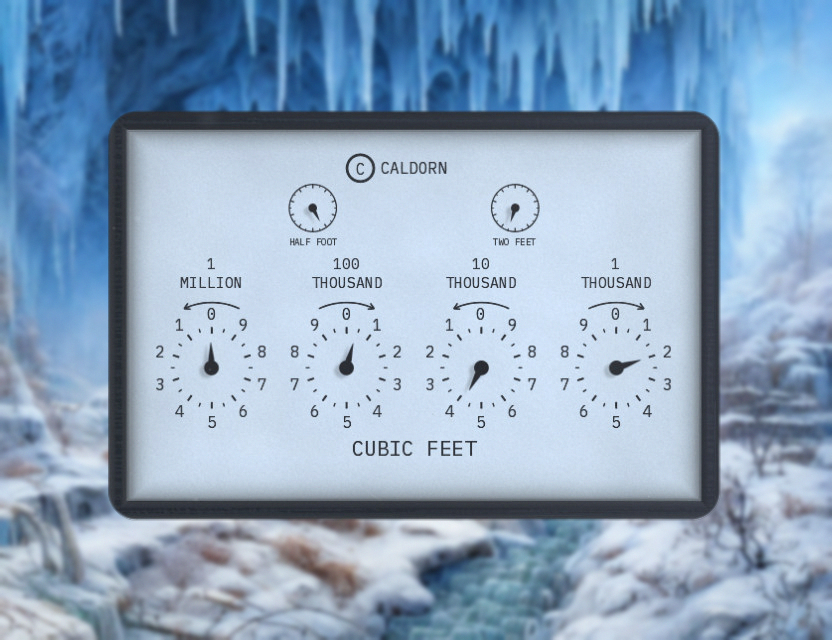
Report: 4200; ft³
